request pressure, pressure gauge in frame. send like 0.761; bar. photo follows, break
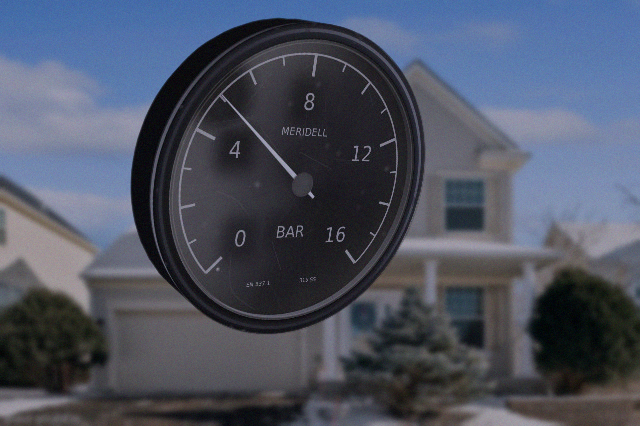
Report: 5; bar
